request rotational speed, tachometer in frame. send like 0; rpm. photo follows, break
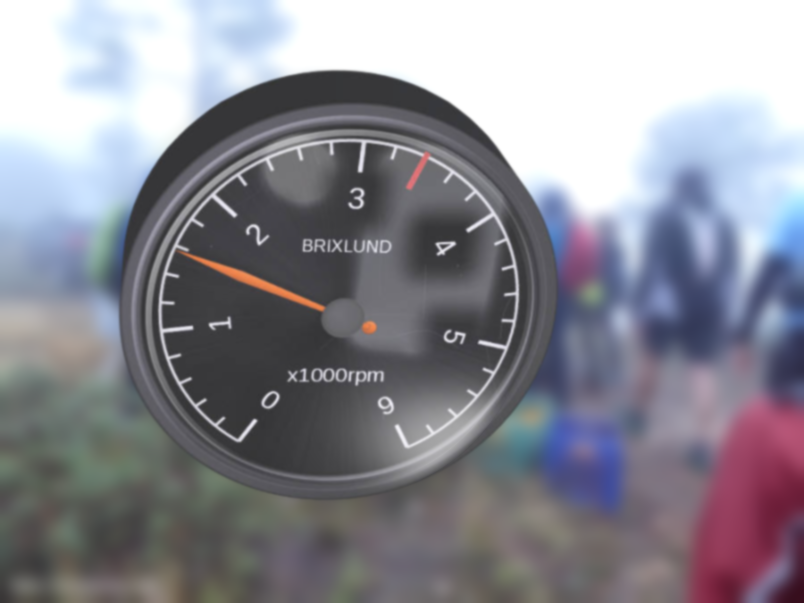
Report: 1600; rpm
